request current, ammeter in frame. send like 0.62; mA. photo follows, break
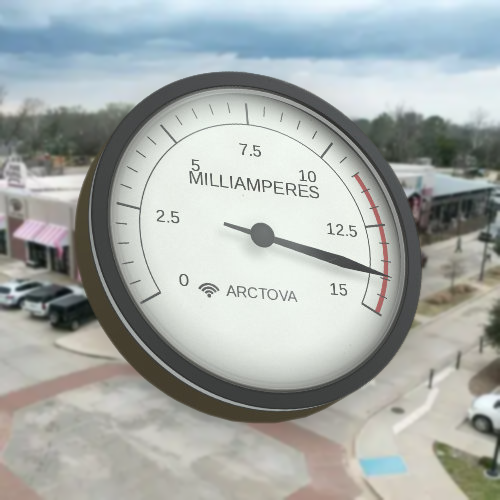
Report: 14; mA
